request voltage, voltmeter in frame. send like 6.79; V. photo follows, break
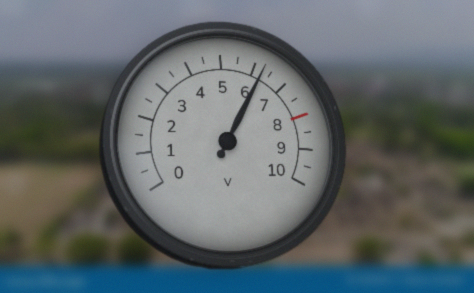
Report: 6.25; V
